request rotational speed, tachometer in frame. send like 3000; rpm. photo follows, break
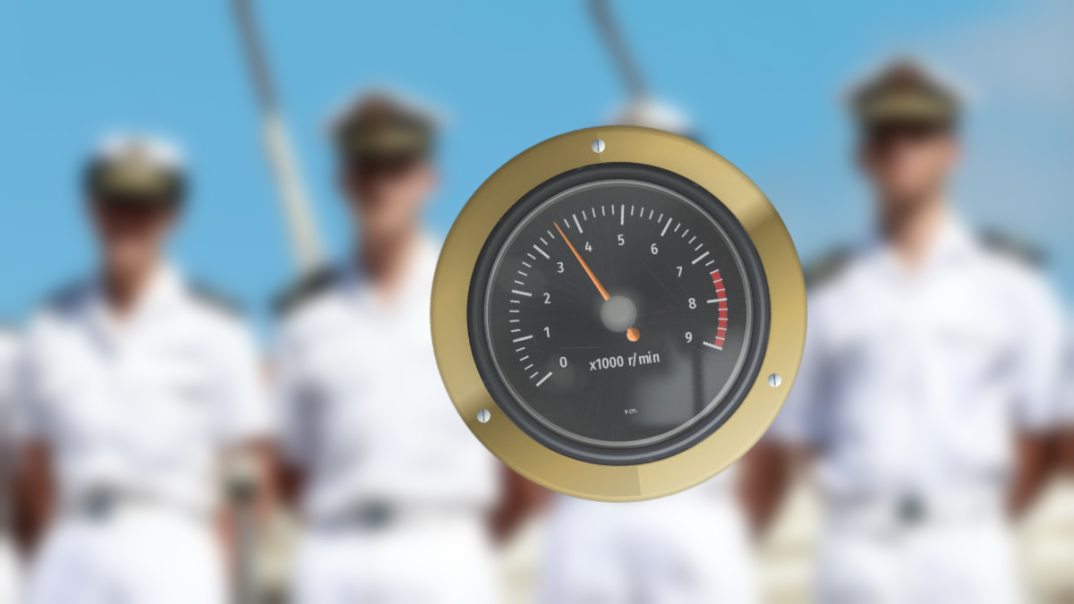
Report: 3600; rpm
